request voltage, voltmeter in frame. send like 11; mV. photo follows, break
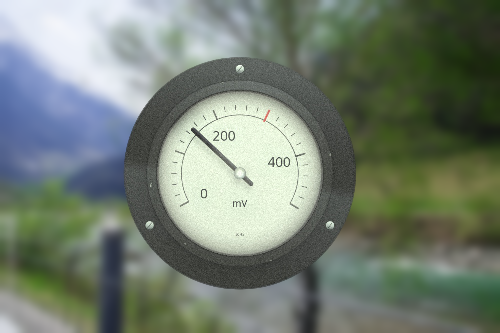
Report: 150; mV
